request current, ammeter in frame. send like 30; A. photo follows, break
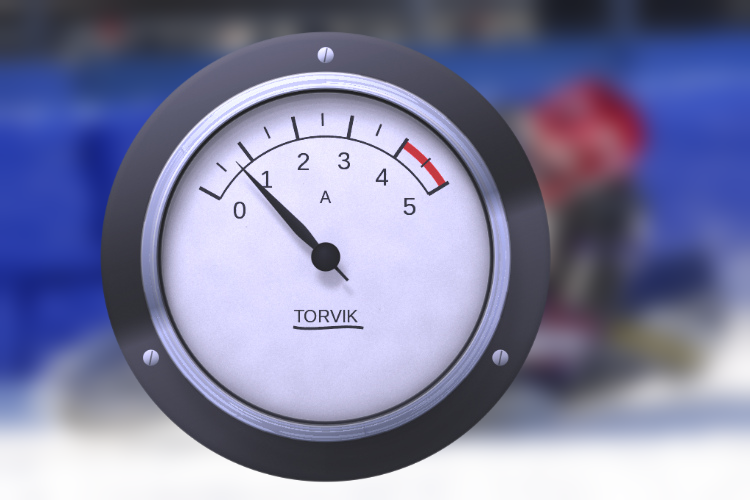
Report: 0.75; A
